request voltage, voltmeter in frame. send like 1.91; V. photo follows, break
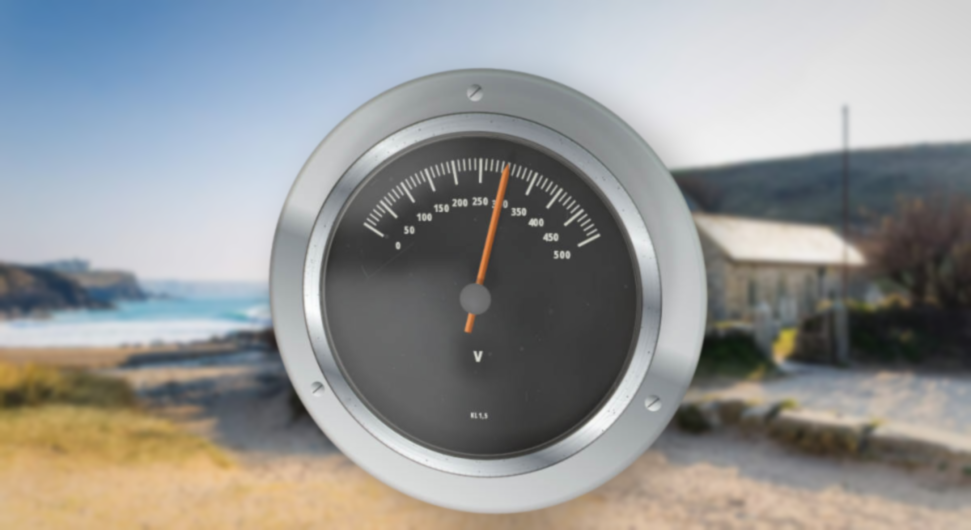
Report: 300; V
